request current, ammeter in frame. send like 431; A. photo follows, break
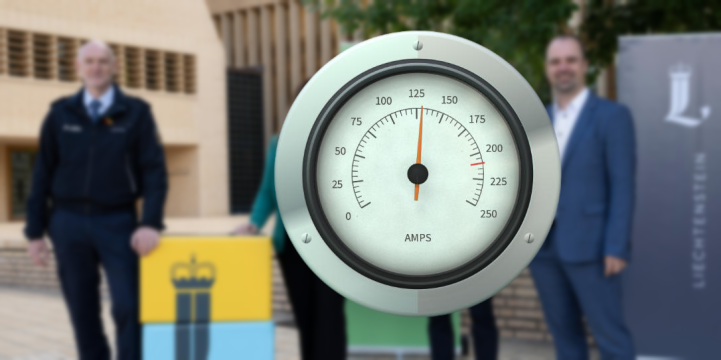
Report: 130; A
